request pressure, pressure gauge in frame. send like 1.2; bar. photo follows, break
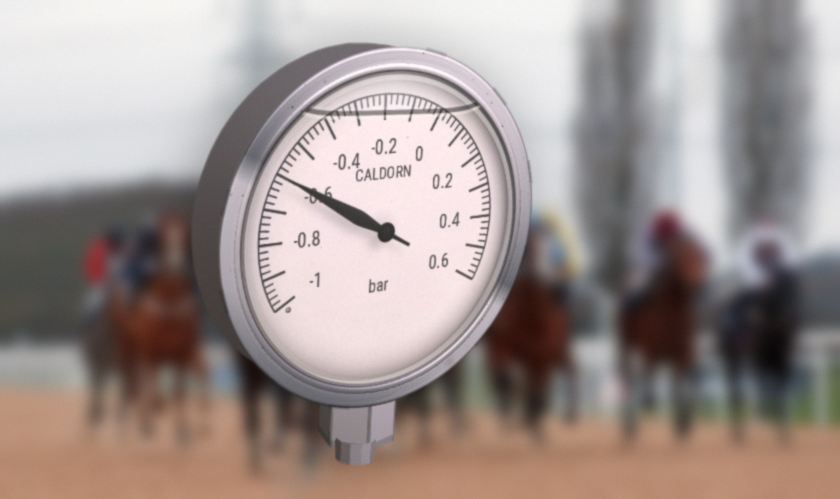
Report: -0.6; bar
